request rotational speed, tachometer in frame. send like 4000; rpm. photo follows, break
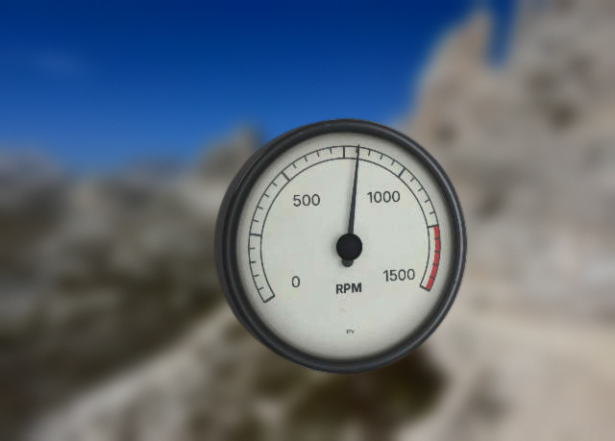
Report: 800; rpm
